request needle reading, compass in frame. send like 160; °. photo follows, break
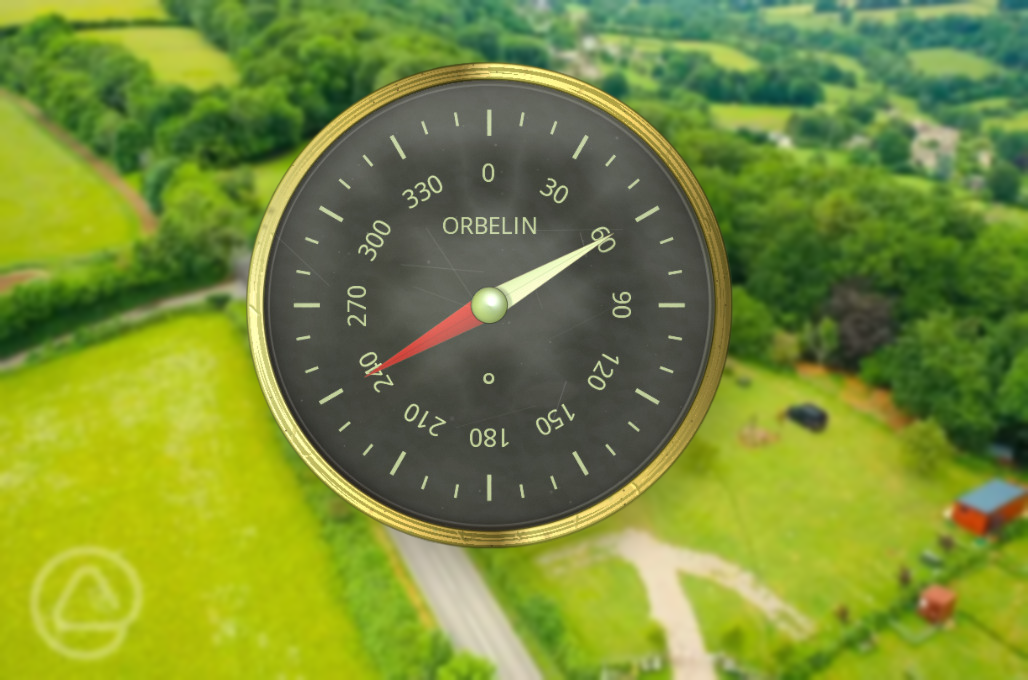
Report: 240; °
